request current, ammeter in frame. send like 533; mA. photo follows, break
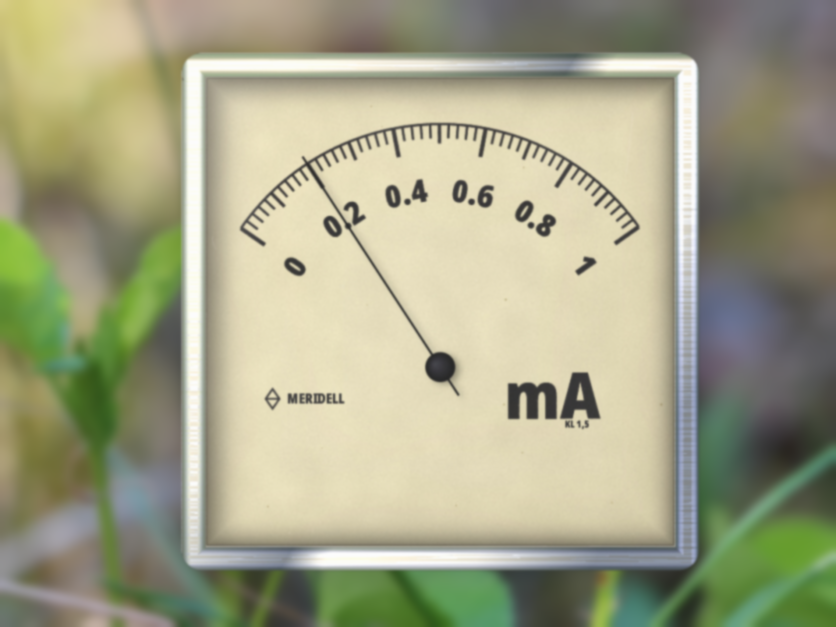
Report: 0.2; mA
